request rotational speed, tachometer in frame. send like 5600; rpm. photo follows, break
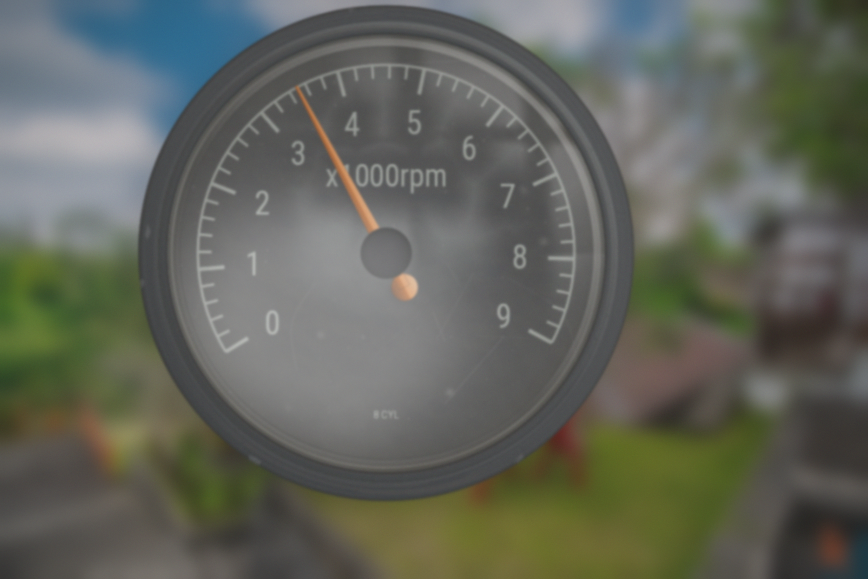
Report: 3500; rpm
